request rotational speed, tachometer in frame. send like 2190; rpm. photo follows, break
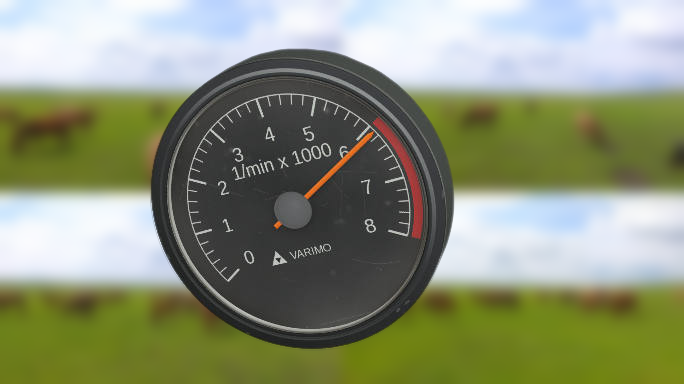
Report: 6100; rpm
